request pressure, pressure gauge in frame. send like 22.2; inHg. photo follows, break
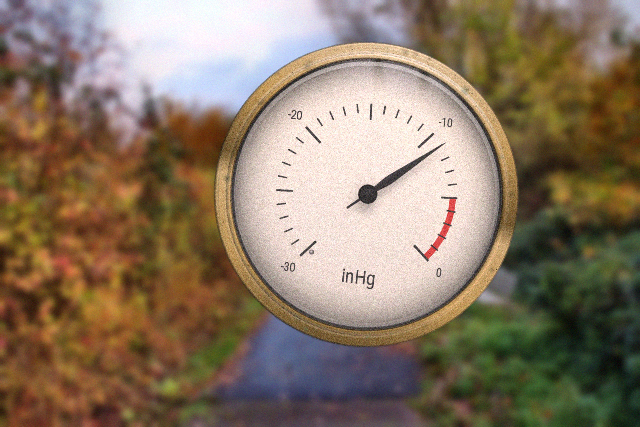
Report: -9; inHg
